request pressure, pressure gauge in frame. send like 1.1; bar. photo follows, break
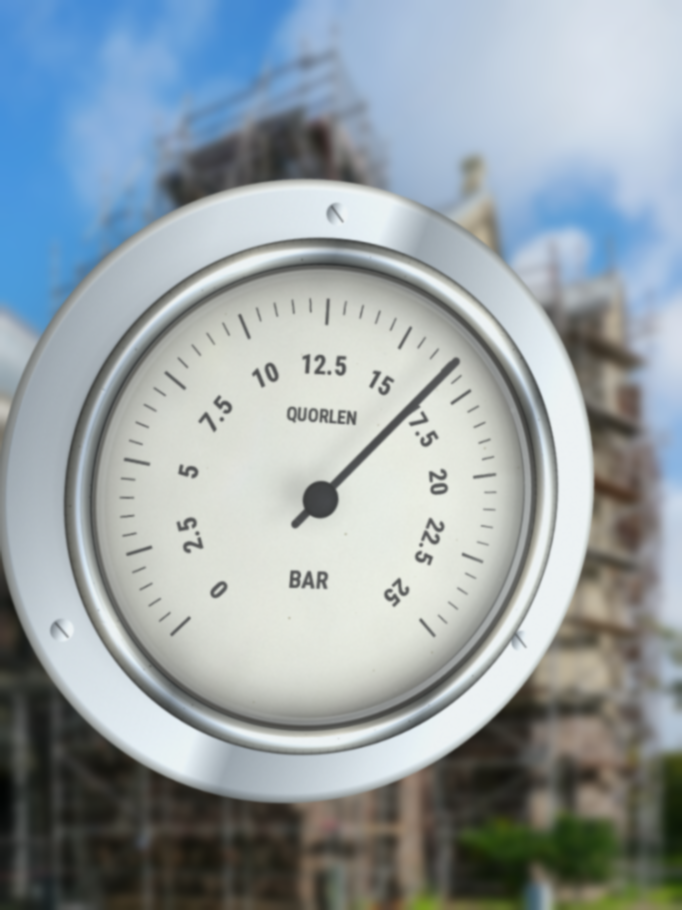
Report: 16.5; bar
